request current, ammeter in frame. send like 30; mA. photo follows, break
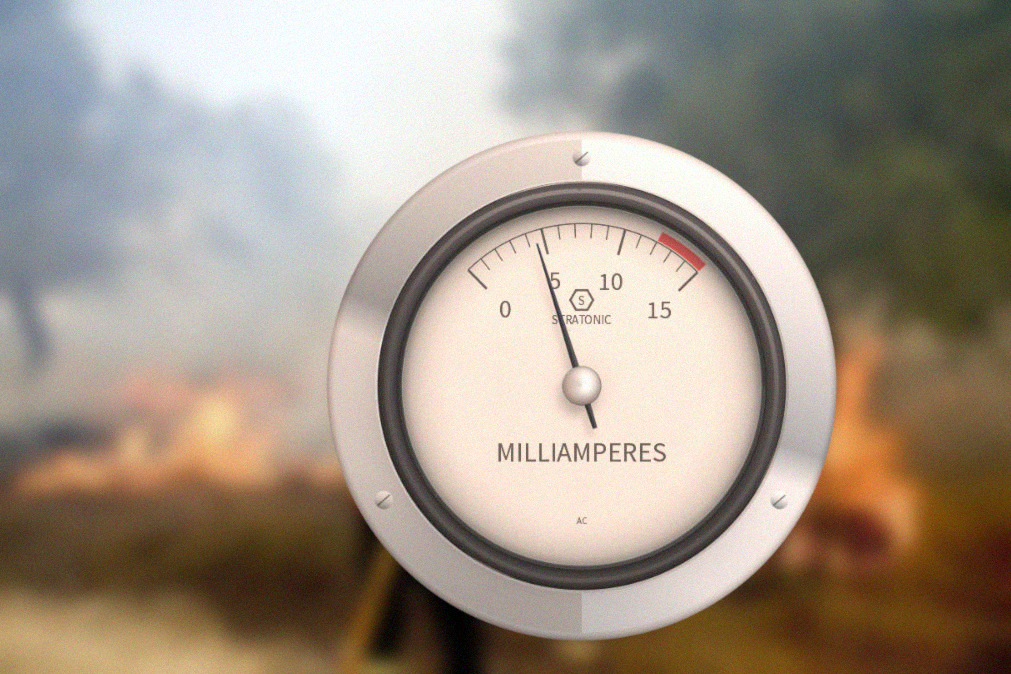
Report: 4.5; mA
